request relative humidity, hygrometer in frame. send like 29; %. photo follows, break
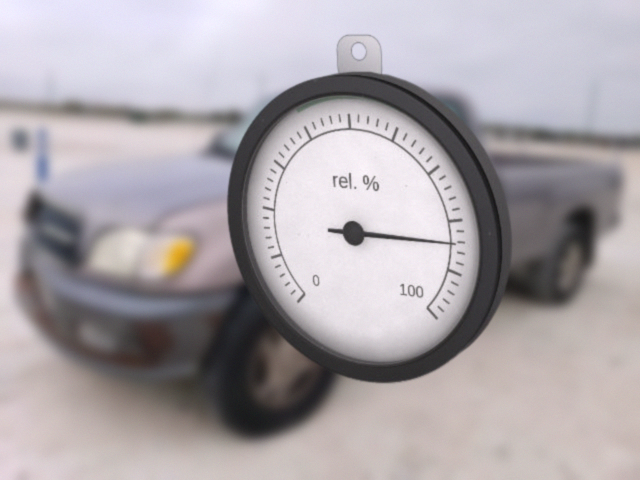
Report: 84; %
